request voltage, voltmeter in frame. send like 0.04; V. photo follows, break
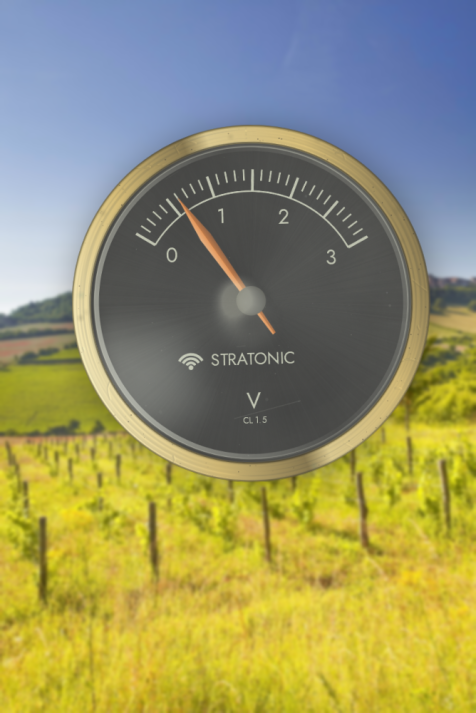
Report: 0.6; V
